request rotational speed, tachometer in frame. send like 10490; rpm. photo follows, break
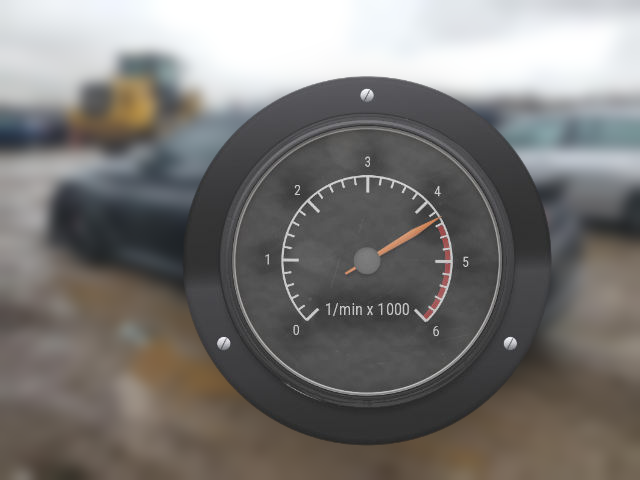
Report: 4300; rpm
